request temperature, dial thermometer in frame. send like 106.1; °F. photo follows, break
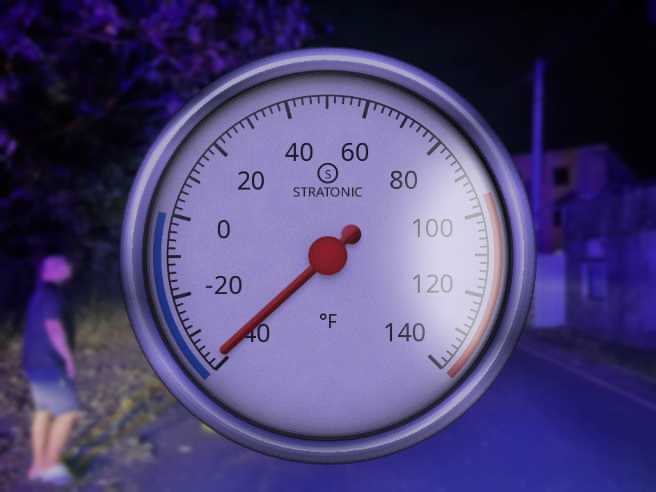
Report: -38; °F
